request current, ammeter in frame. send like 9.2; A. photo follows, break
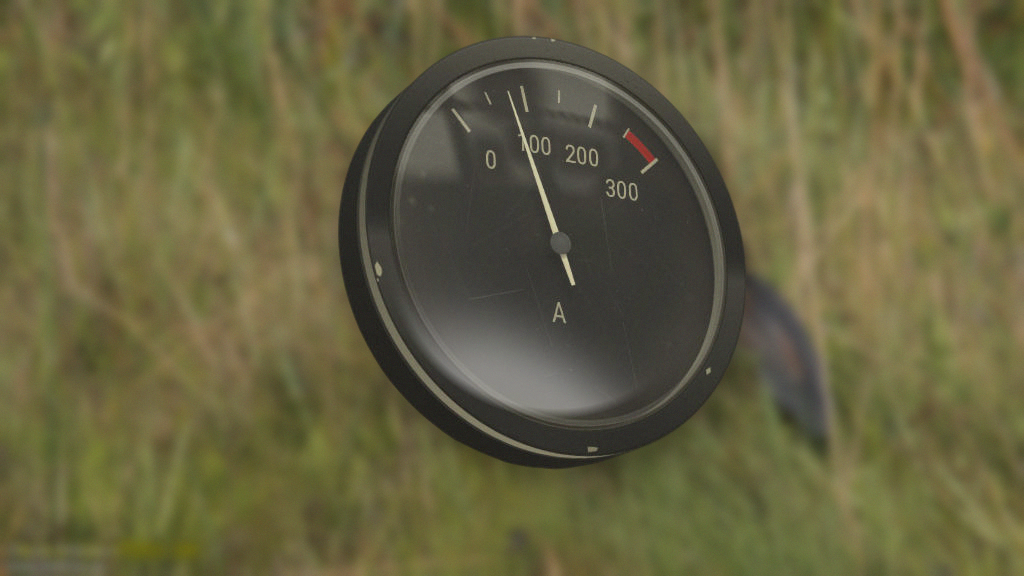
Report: 75; A
